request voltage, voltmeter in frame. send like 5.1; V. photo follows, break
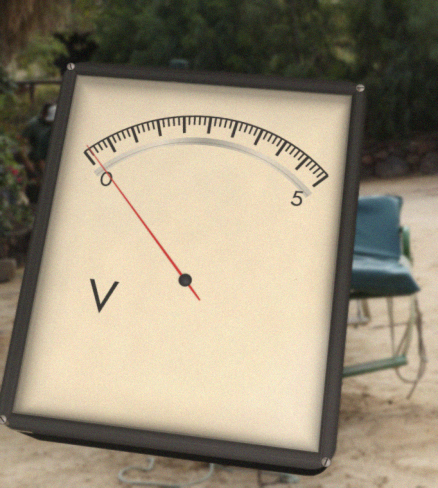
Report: 0.1; V
